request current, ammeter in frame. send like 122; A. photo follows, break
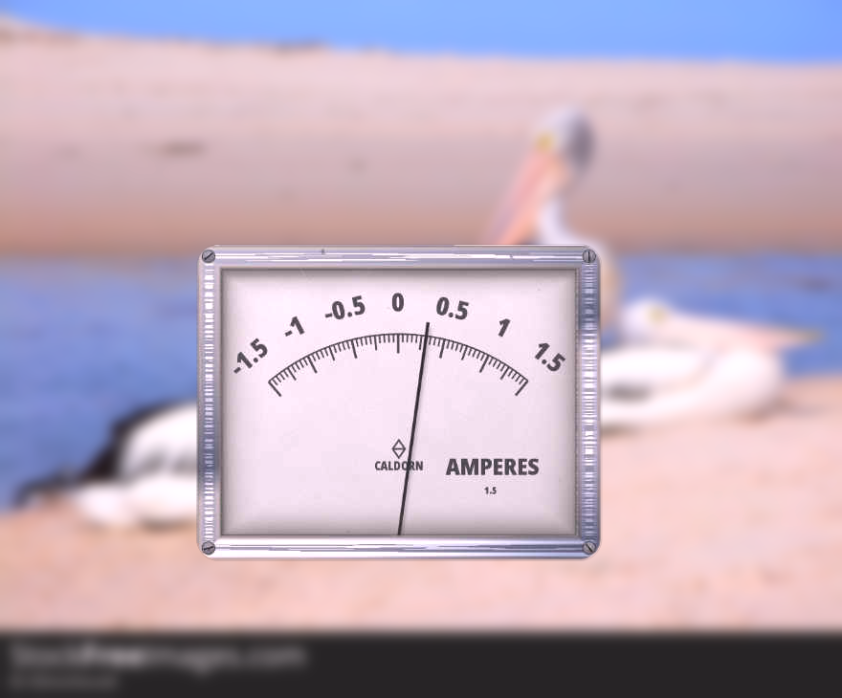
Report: 0.3; A
